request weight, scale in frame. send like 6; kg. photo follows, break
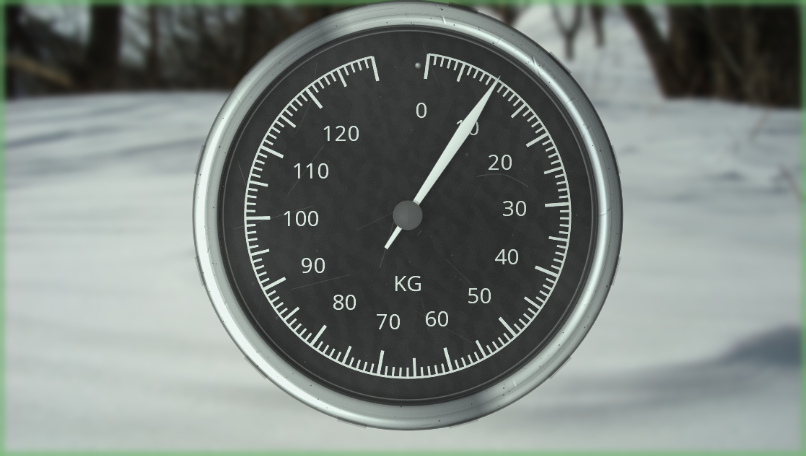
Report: 10; kg
